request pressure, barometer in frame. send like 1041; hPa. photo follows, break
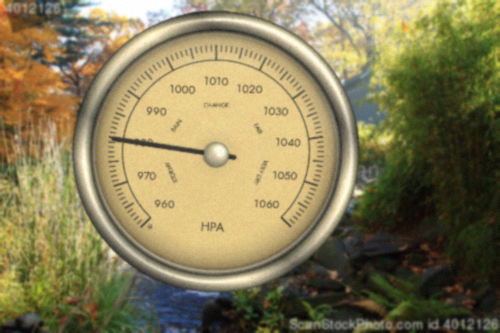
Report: 980; hPa
